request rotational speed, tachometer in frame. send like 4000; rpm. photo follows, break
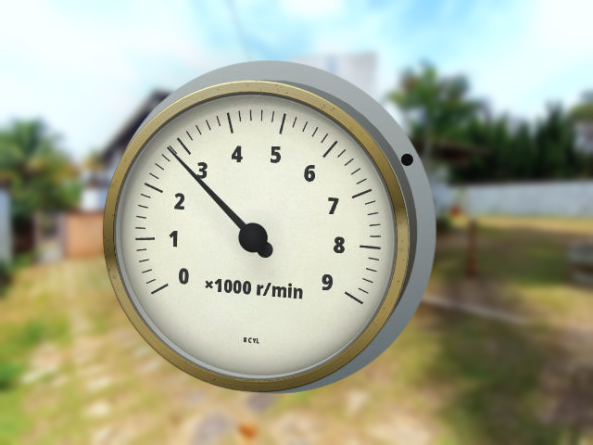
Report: 2800; rpm
